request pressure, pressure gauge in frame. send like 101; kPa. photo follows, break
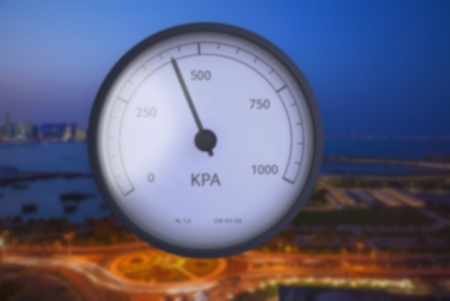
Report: 425; kPa
